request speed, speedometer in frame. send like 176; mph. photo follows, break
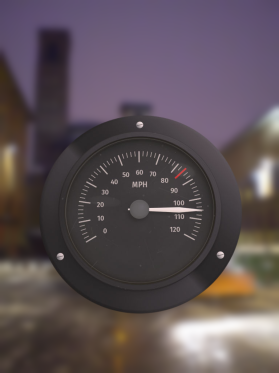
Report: 106; mph
